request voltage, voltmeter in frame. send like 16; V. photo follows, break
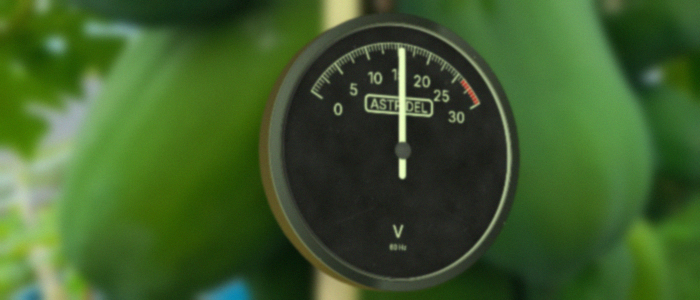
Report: 15; V
